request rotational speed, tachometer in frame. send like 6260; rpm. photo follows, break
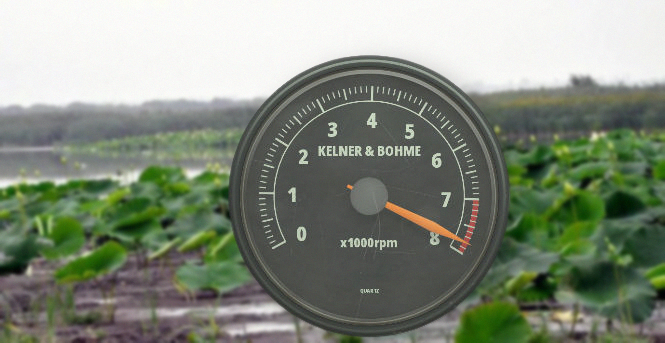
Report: 7800; rpm
